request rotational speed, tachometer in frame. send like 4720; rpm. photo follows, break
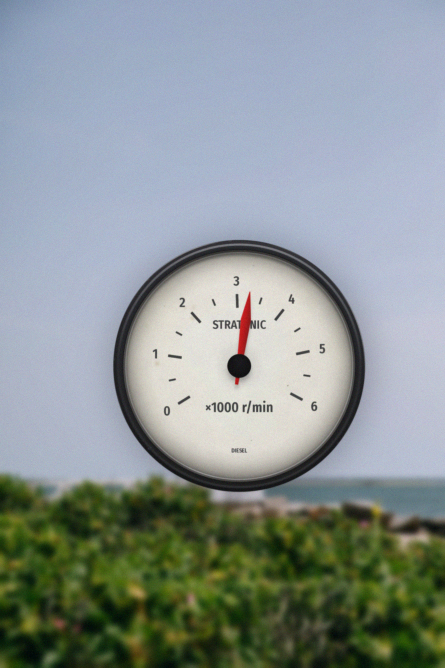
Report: 3250; rpm
